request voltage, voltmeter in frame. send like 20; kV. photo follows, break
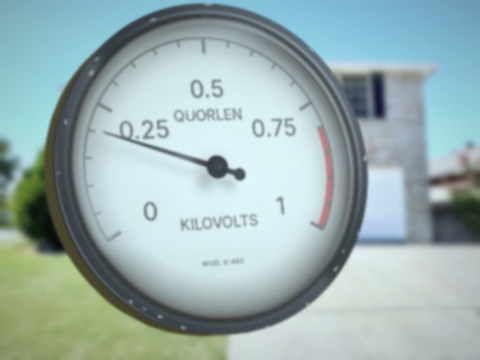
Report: 0.2; kV
